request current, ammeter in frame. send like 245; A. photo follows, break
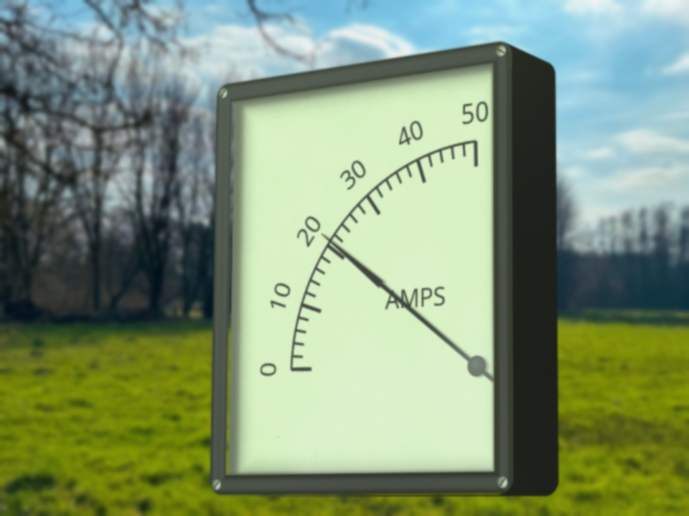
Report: 21; A
